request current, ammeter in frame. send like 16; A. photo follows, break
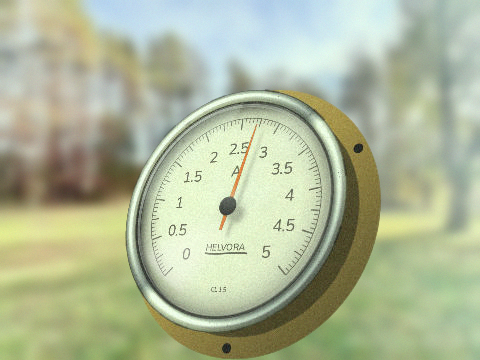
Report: 2.75; A
